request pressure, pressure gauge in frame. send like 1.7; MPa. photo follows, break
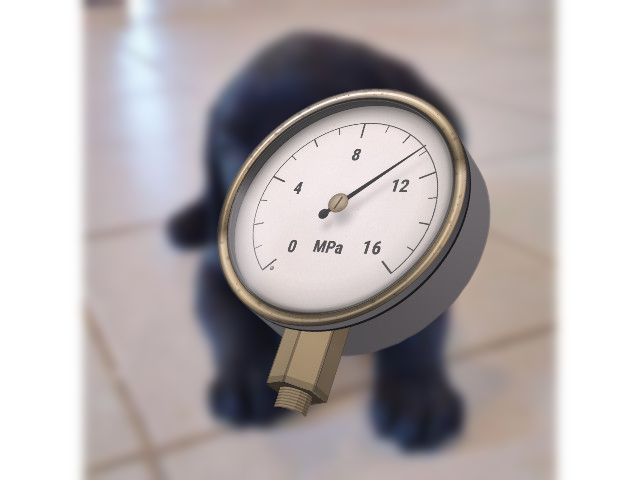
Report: 11; MPa
